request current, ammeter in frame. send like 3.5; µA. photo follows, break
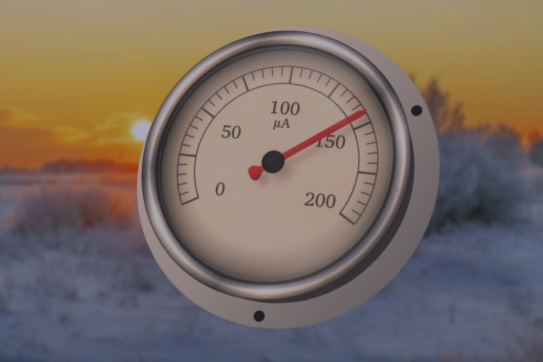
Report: 145; µA
